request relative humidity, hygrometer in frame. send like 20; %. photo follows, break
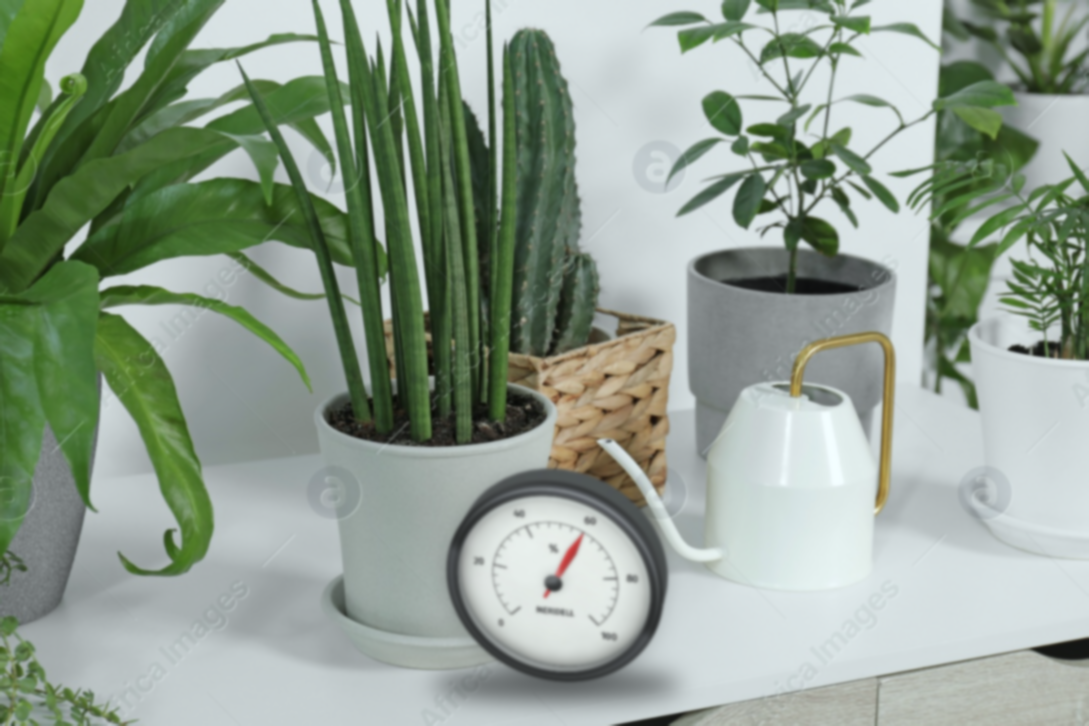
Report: 60; %
